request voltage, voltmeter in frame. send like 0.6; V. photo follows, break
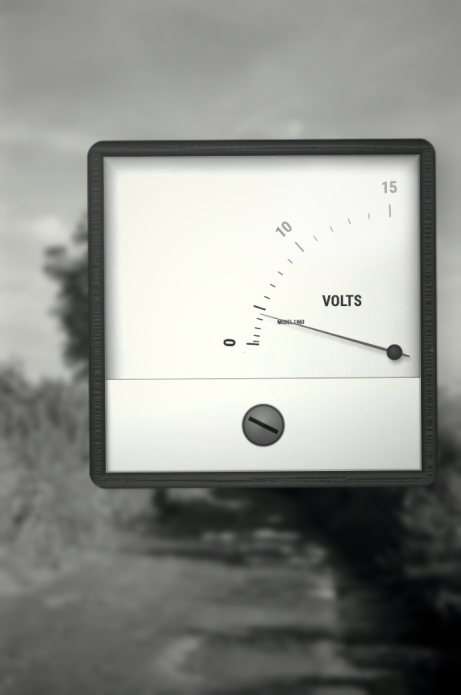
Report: 4.5; V
